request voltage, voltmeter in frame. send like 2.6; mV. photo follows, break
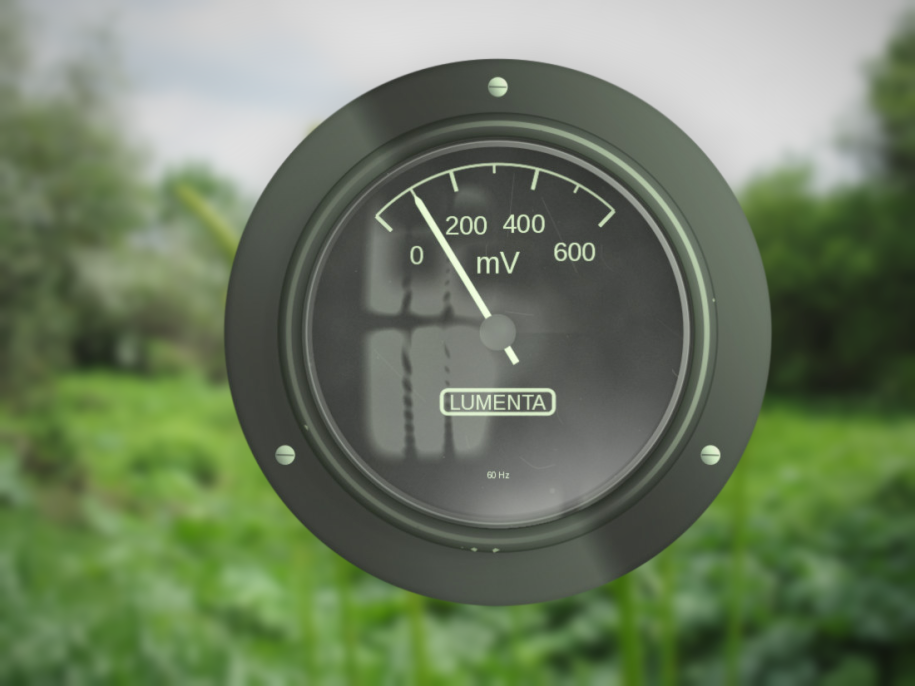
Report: 100; mV
